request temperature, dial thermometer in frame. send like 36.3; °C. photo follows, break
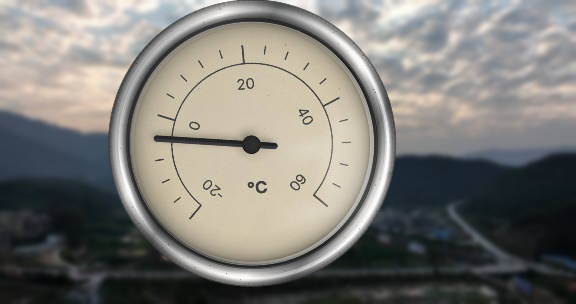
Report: -4; °C
